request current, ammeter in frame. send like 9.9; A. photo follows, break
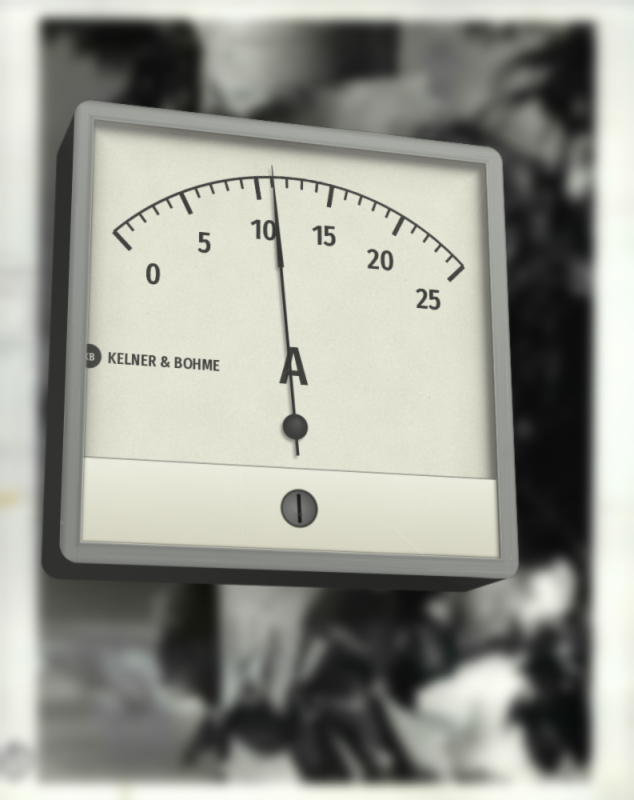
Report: 11; A
